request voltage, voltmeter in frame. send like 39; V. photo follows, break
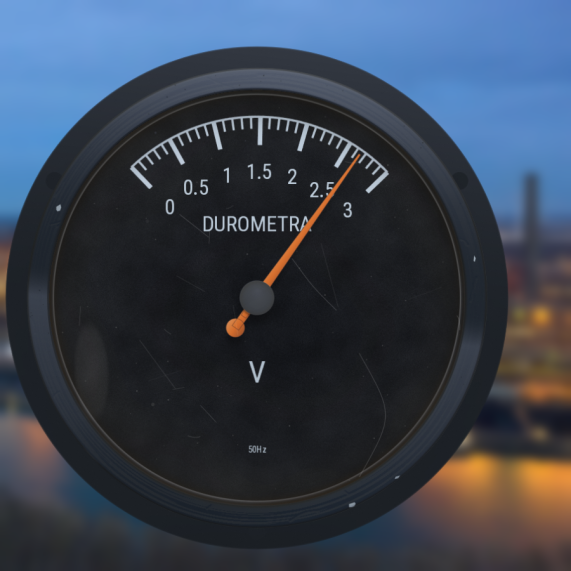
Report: 2.65; V
